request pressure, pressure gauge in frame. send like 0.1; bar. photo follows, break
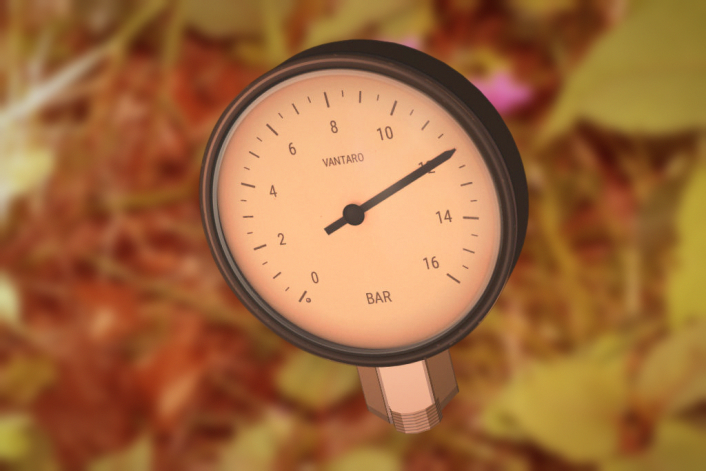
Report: 12; bar
